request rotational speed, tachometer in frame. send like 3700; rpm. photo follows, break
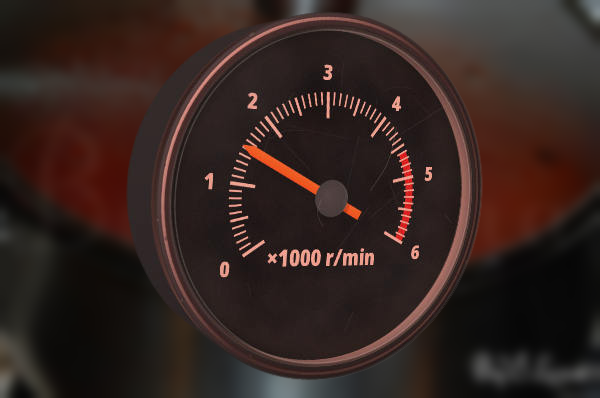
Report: 1500; rpm
